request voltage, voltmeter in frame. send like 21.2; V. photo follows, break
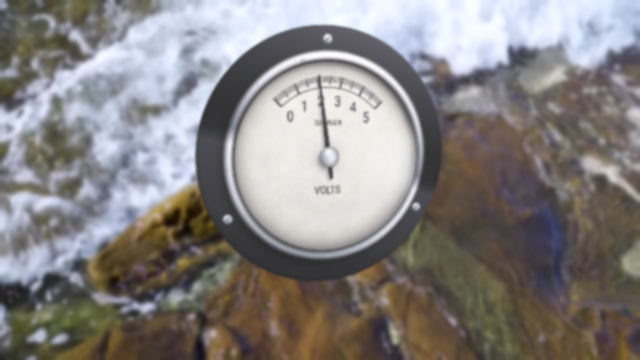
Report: 2; V
